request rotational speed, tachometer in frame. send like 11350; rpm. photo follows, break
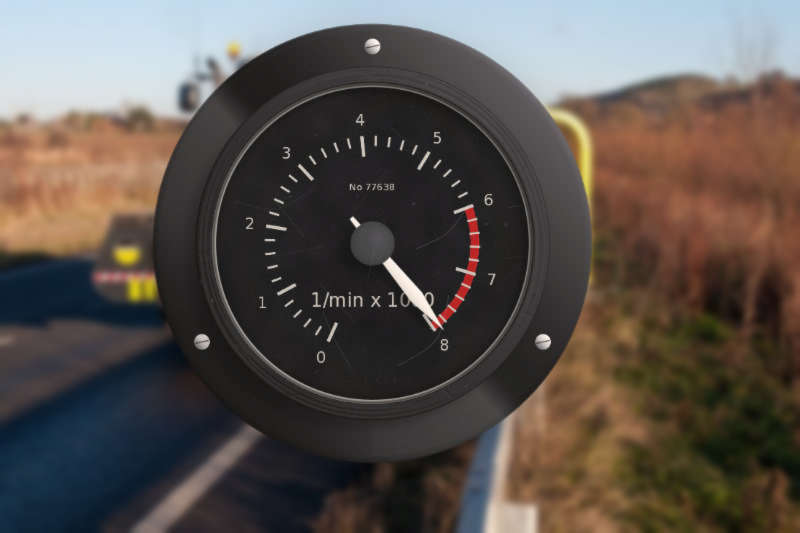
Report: 7900; rpm
